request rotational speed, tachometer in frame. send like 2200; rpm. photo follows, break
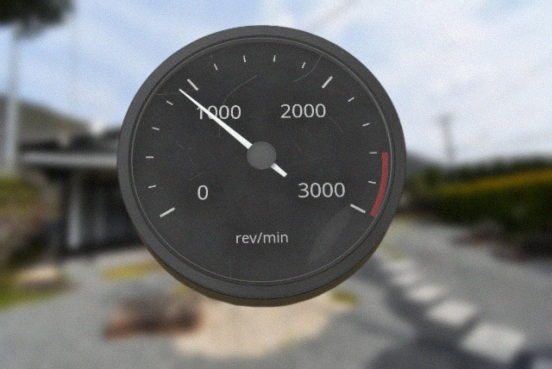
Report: 900; rpm
